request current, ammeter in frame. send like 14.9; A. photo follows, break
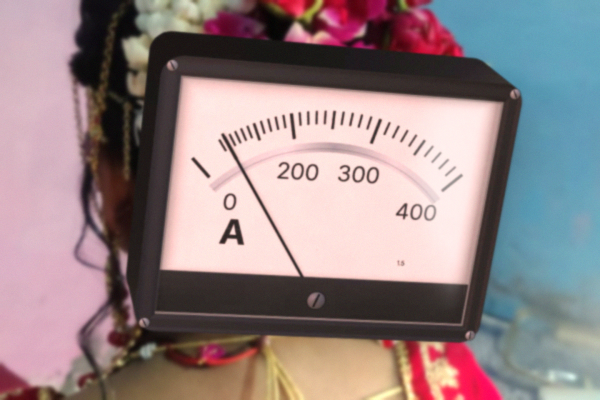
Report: 100; A
